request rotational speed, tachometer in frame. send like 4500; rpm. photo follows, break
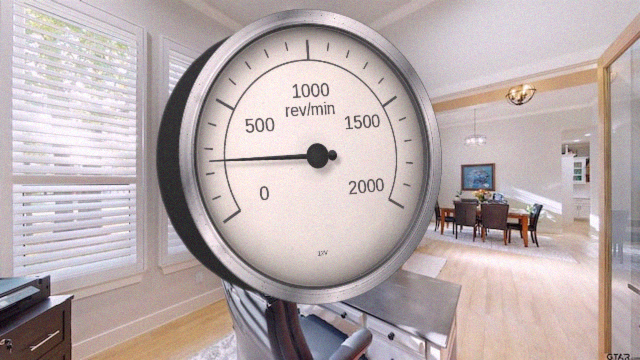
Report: 250; rpm
